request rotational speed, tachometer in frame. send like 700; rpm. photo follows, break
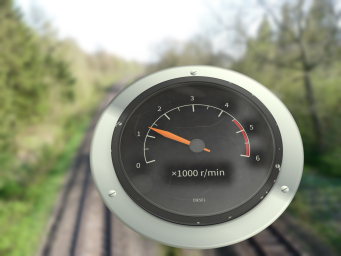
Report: 1250; rpm
